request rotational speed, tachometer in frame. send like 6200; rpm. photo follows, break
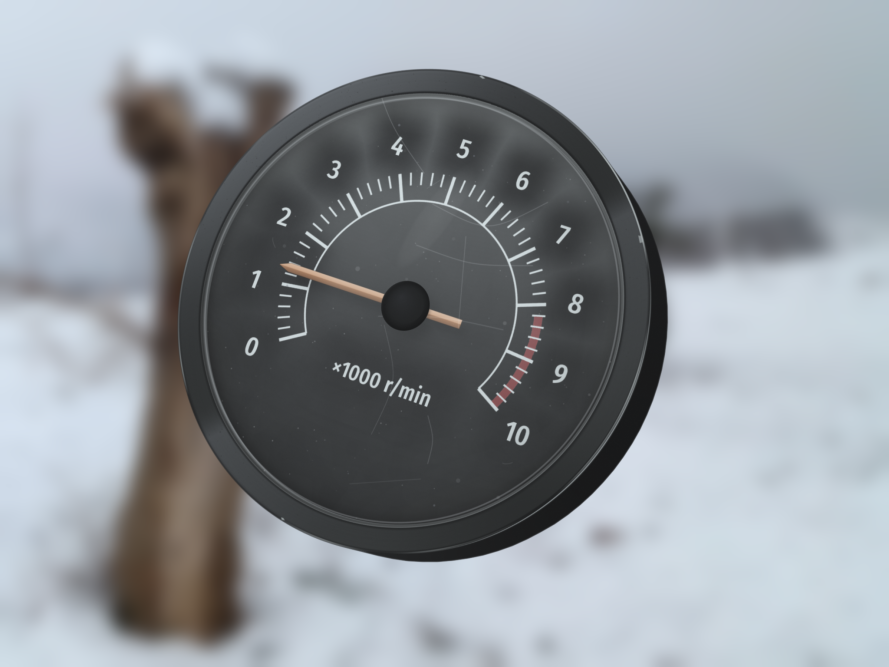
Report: 1300; rpm
